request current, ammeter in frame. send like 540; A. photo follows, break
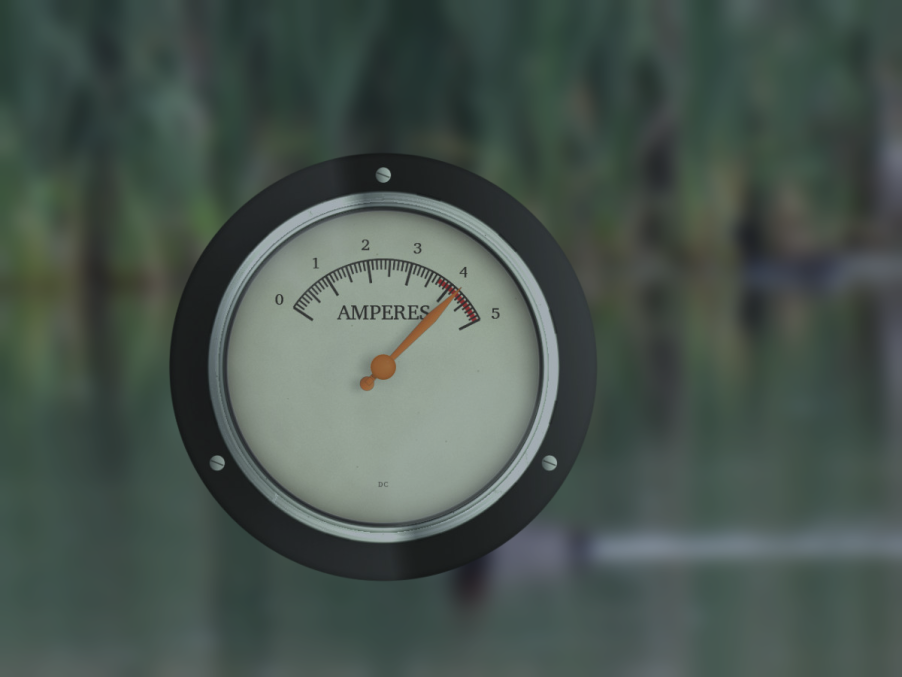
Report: 4.2; A
